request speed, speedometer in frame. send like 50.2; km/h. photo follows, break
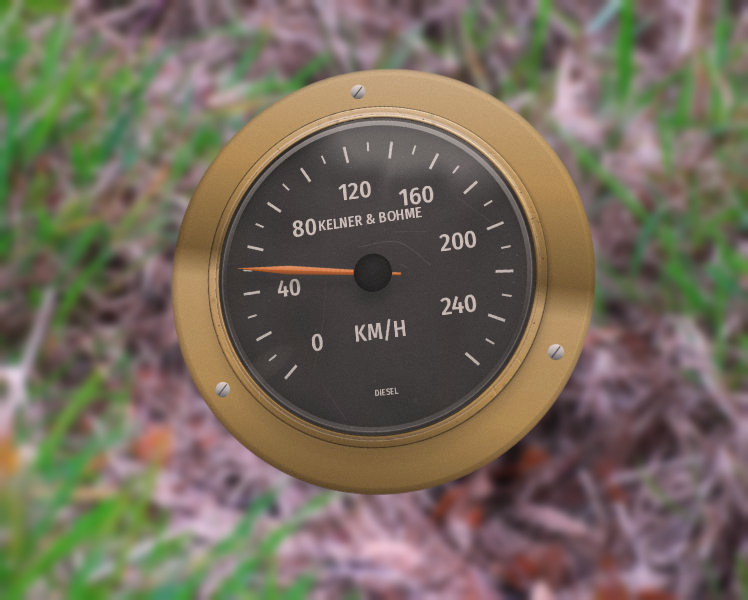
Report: 50; km/h
